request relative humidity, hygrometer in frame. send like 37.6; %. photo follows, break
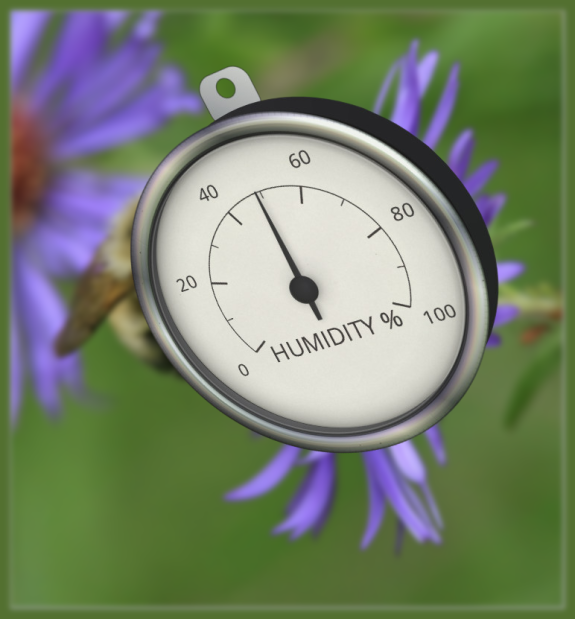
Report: 50; %
